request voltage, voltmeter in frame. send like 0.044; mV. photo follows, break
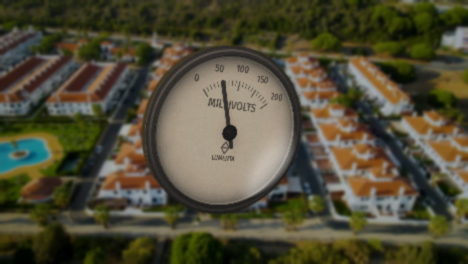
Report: 50; mV
